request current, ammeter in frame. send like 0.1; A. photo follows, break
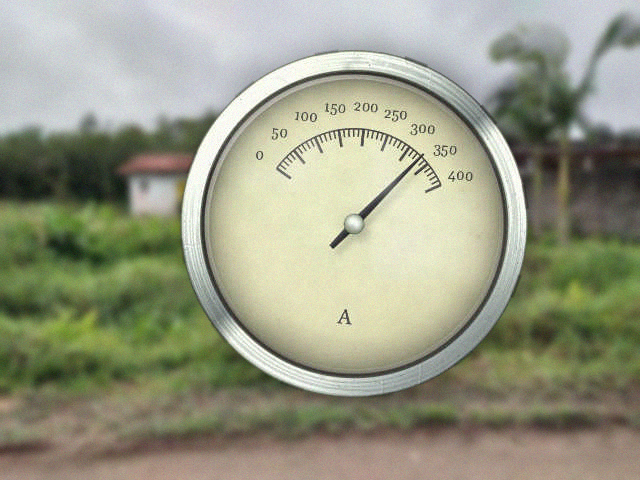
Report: 330; A
